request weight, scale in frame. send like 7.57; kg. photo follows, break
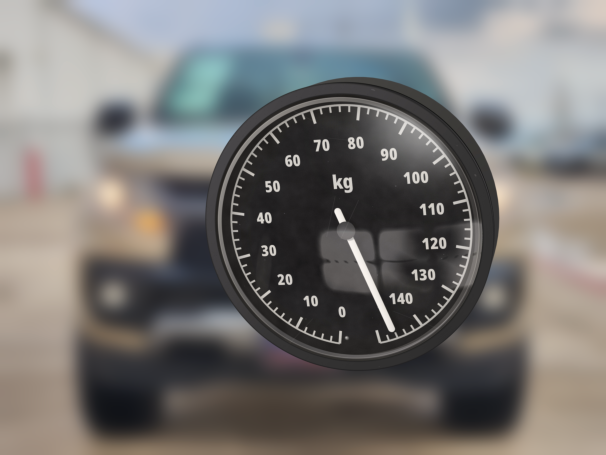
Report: 146; kg
